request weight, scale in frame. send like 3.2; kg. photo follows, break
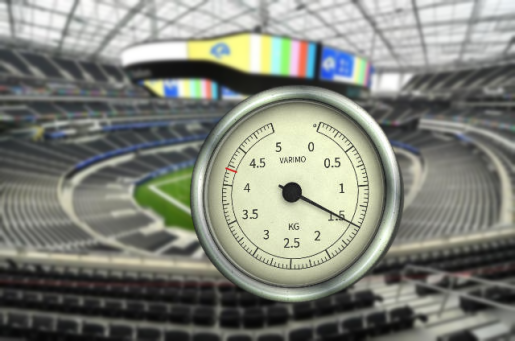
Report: 1.5; kg
